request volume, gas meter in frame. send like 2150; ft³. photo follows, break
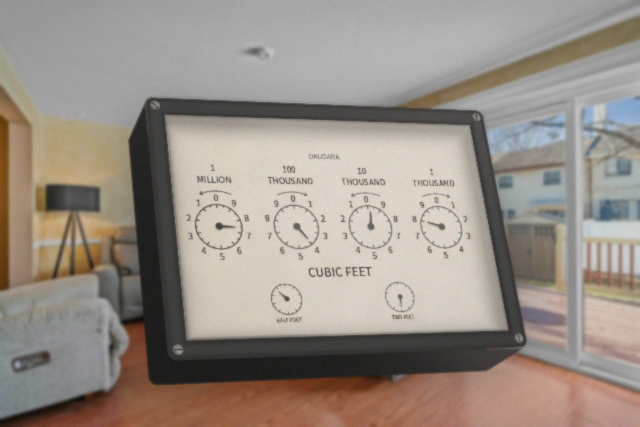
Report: 739800; ft³
